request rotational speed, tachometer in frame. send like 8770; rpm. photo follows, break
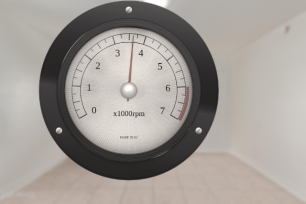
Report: 3625; rpm
